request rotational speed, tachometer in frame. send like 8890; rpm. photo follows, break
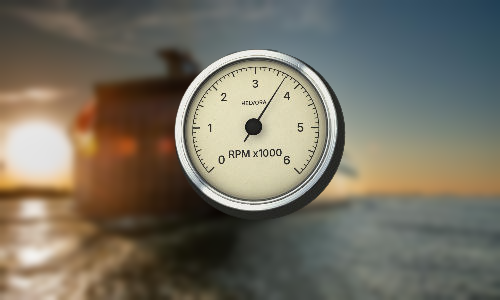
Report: 3700; rpm
